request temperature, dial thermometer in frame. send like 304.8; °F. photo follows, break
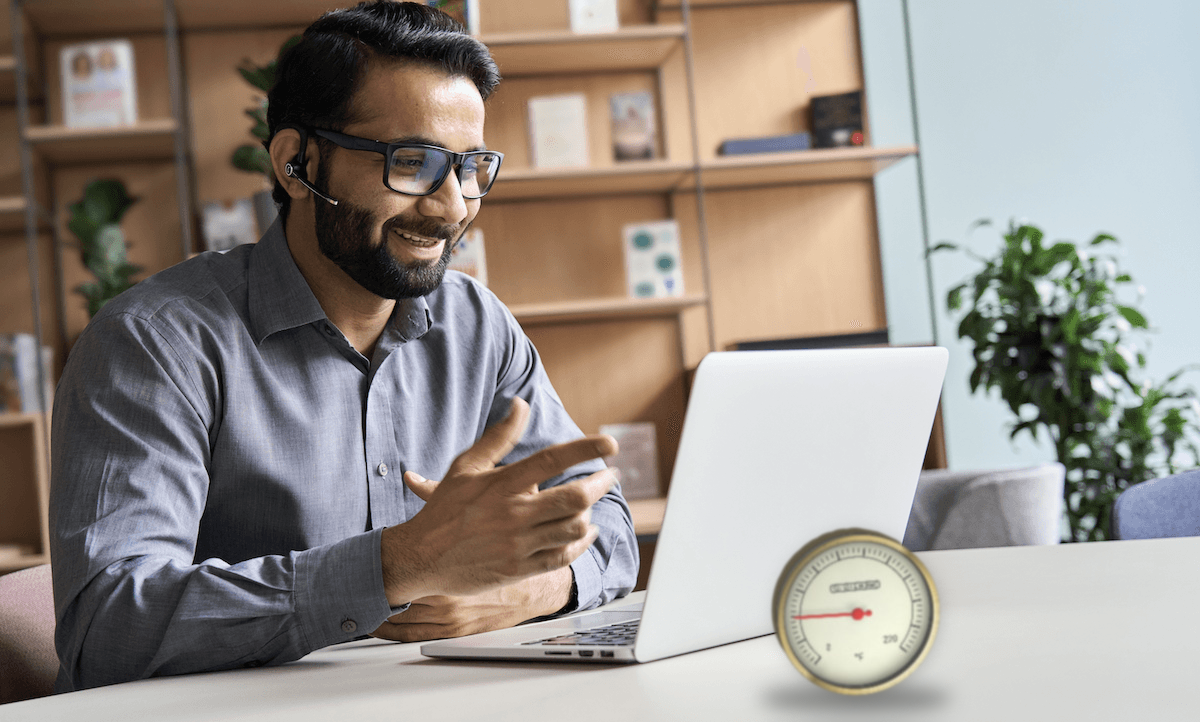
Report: 40; °F
